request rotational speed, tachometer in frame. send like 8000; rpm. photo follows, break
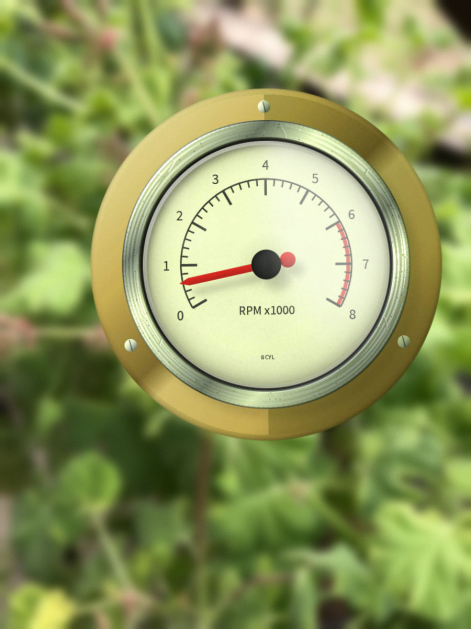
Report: 600; rpm
